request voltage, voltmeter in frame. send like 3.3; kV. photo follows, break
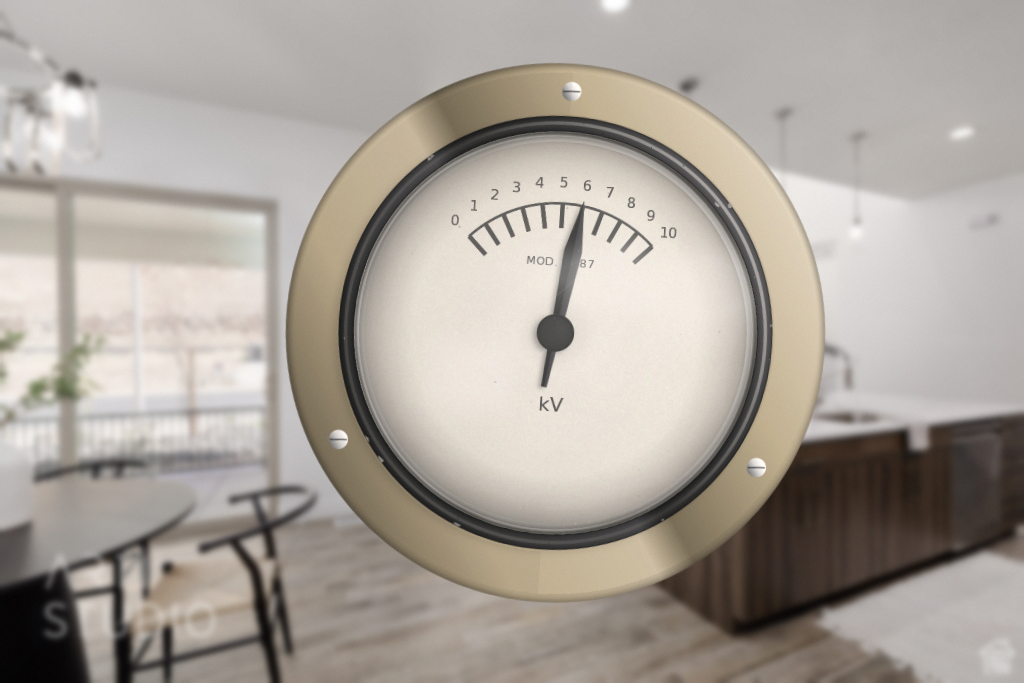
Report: 6; kV
